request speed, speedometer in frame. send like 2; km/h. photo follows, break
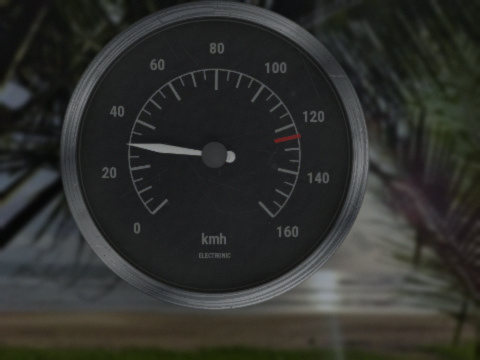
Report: 30; km/h
